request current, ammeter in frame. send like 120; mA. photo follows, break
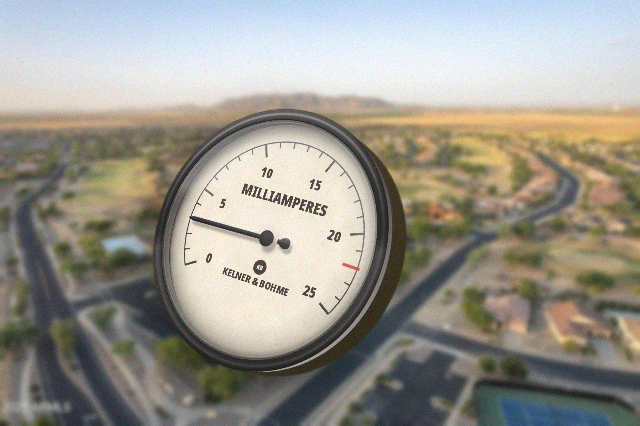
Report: 3; mA
